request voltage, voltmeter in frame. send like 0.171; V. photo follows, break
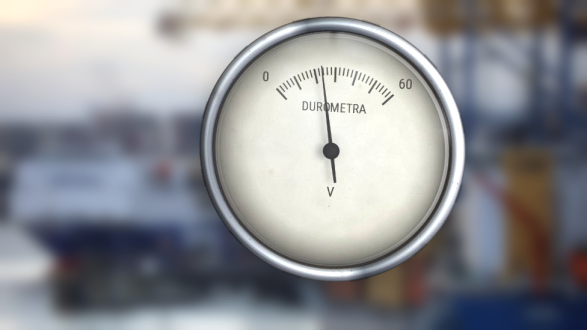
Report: 24; V
